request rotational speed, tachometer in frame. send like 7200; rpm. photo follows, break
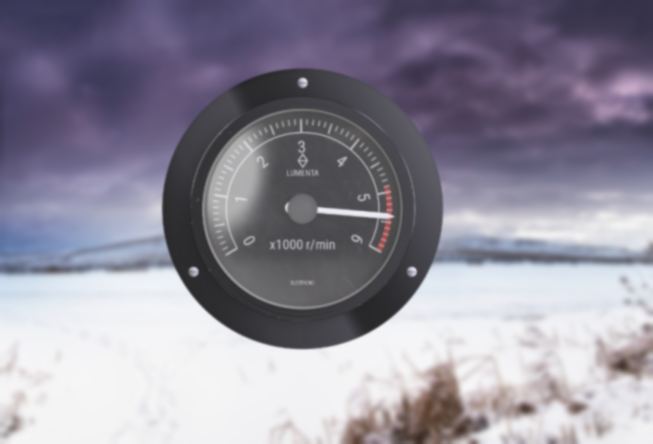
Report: 5400; rpm
